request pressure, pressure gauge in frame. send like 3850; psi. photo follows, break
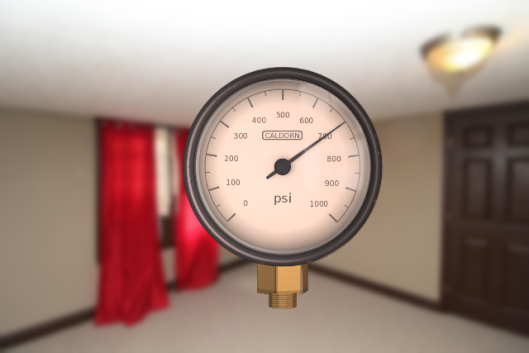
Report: 700; psi
